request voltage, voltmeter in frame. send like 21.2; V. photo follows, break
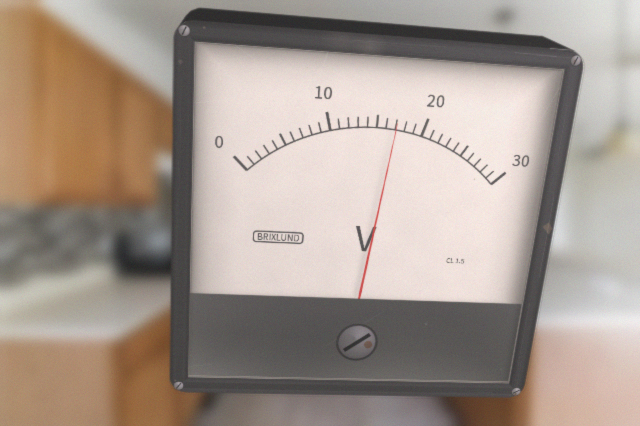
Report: 17; V
